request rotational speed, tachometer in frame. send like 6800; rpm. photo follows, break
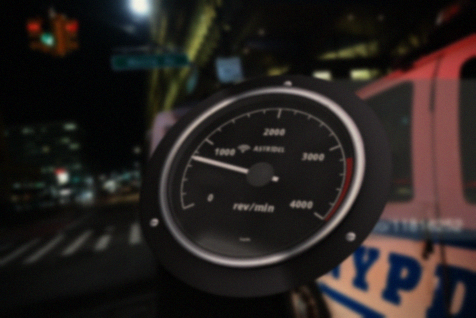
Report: 700; rpm
